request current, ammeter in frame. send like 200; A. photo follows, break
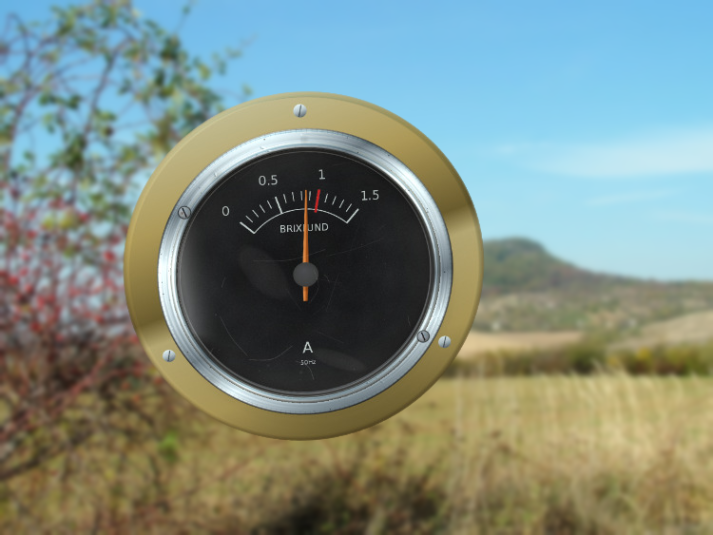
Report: 0.85; A
